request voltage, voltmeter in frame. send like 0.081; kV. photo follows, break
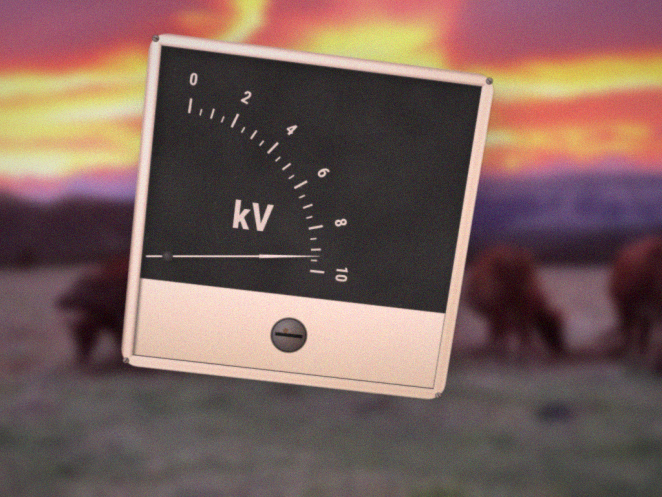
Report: 9.25; kV
